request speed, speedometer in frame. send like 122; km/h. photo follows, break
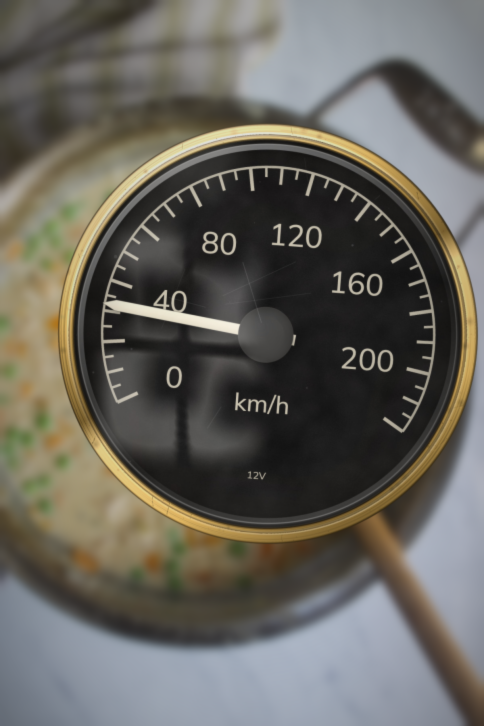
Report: 32.5; km/h
